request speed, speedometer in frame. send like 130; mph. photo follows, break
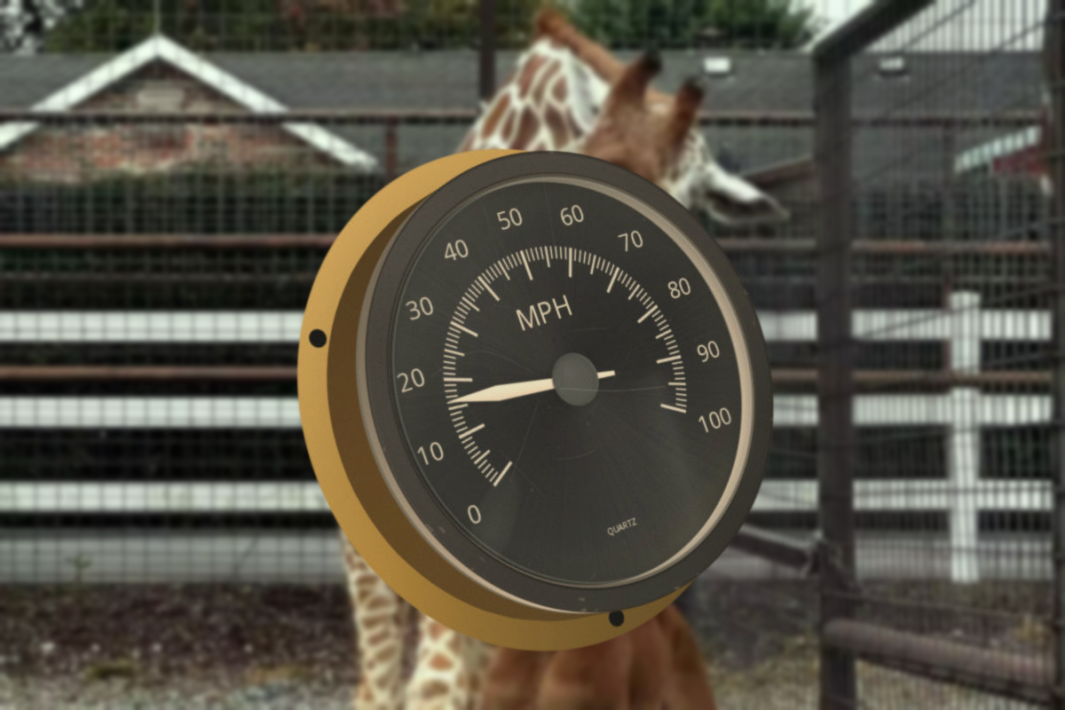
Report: 16; mph
